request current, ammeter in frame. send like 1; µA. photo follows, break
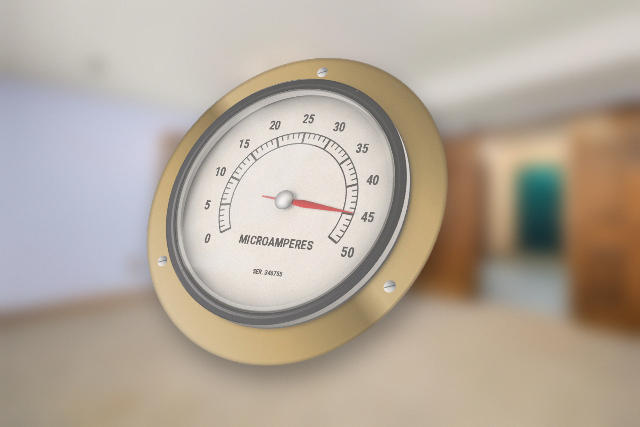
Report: 45; µA
